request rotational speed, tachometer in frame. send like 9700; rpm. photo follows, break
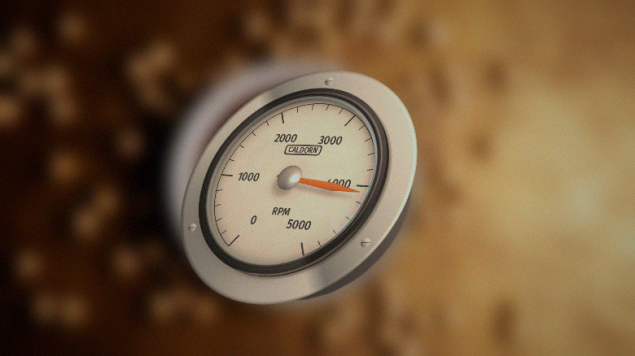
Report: 4100; rpm
